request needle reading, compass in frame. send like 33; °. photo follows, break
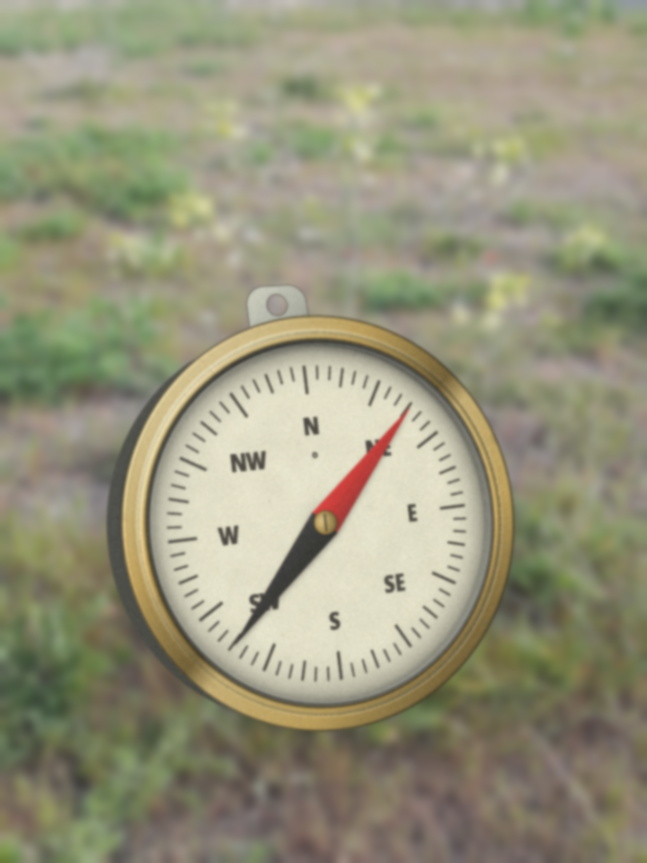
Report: 45; °
